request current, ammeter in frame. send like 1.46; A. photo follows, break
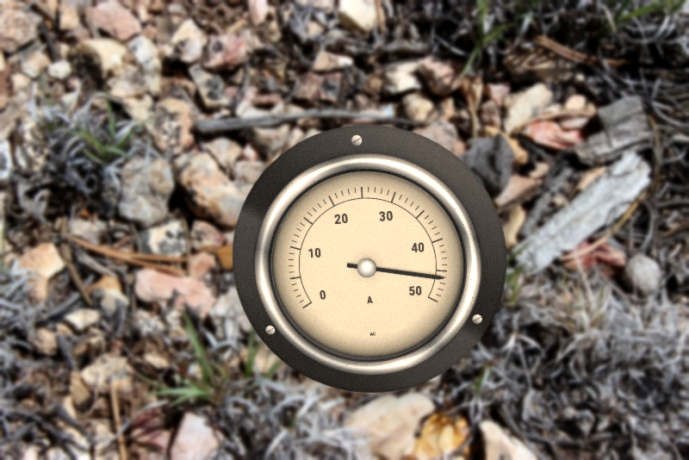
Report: 46; A
